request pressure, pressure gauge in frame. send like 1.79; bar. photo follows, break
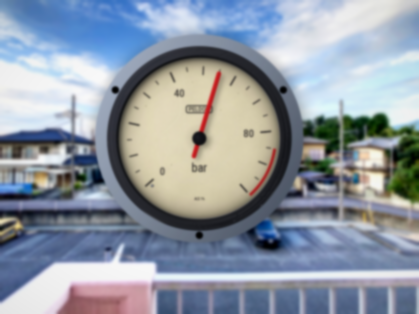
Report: 55; bar
